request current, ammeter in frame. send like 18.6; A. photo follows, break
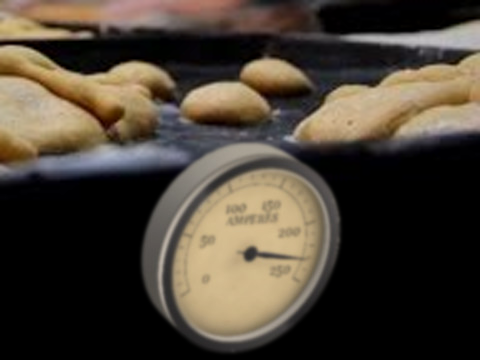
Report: 230; A
